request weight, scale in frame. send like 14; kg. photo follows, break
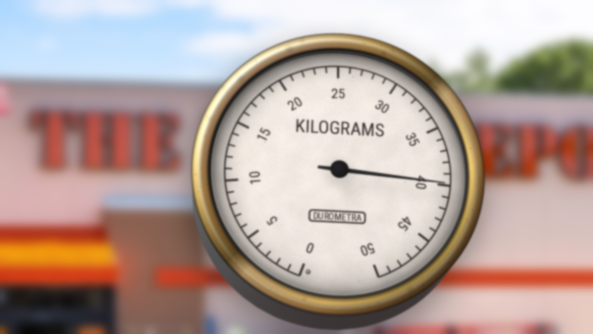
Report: 40; kg
